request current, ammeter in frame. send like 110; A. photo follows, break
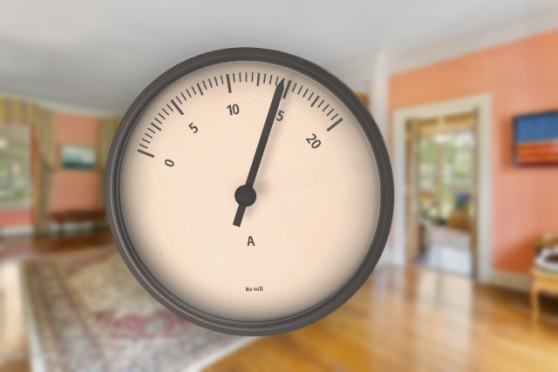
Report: 14.5; A
